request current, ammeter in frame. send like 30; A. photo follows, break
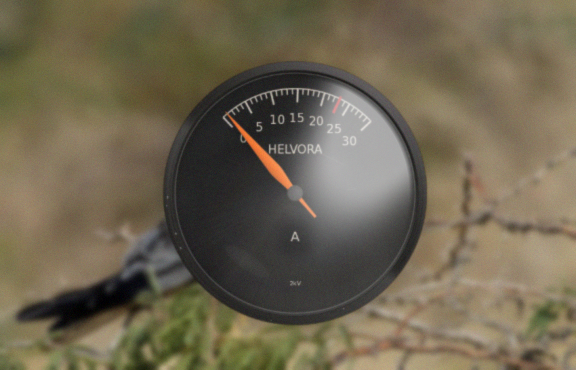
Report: 1; A
